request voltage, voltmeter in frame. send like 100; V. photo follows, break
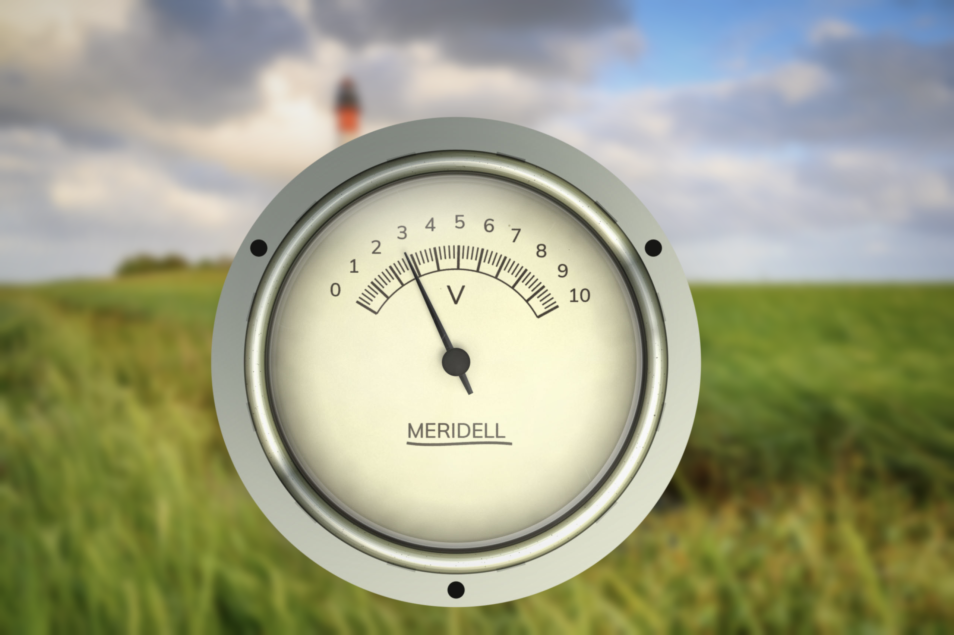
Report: 2.8; V
